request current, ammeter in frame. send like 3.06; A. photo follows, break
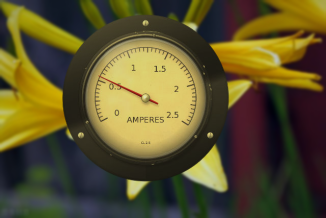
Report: 0.55; A
